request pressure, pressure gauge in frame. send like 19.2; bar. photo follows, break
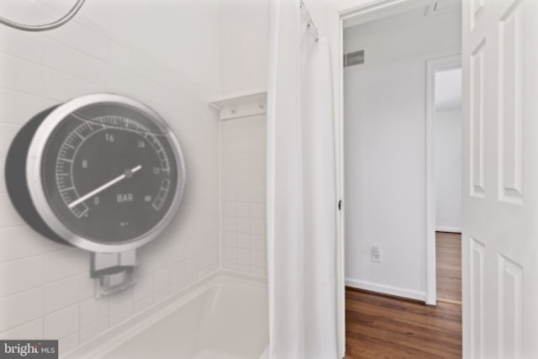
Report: 2; bar
